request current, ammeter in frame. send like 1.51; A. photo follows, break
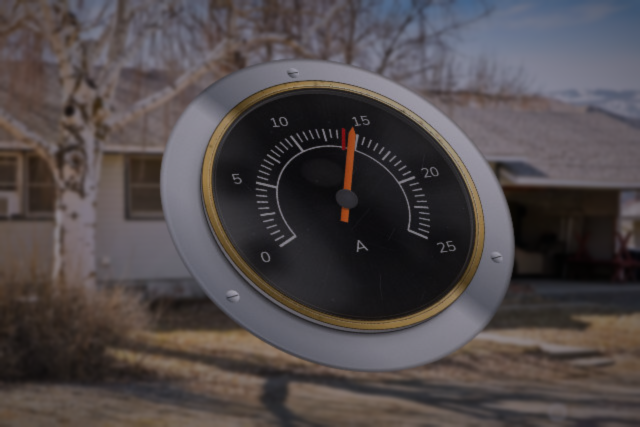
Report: 14.5; A
